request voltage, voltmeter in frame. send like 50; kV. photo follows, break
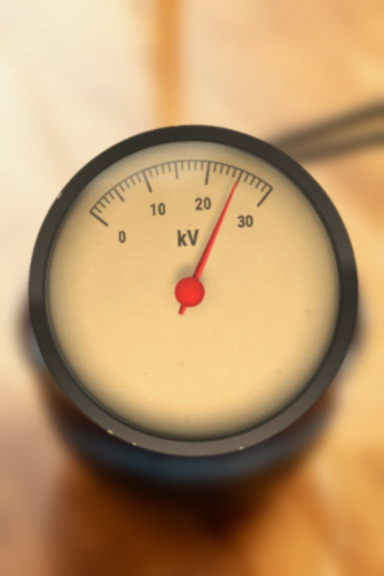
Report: 25; kV
